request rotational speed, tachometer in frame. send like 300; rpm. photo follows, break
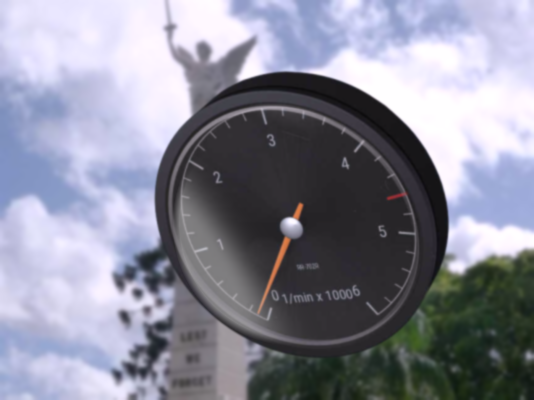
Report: 100; rpm
